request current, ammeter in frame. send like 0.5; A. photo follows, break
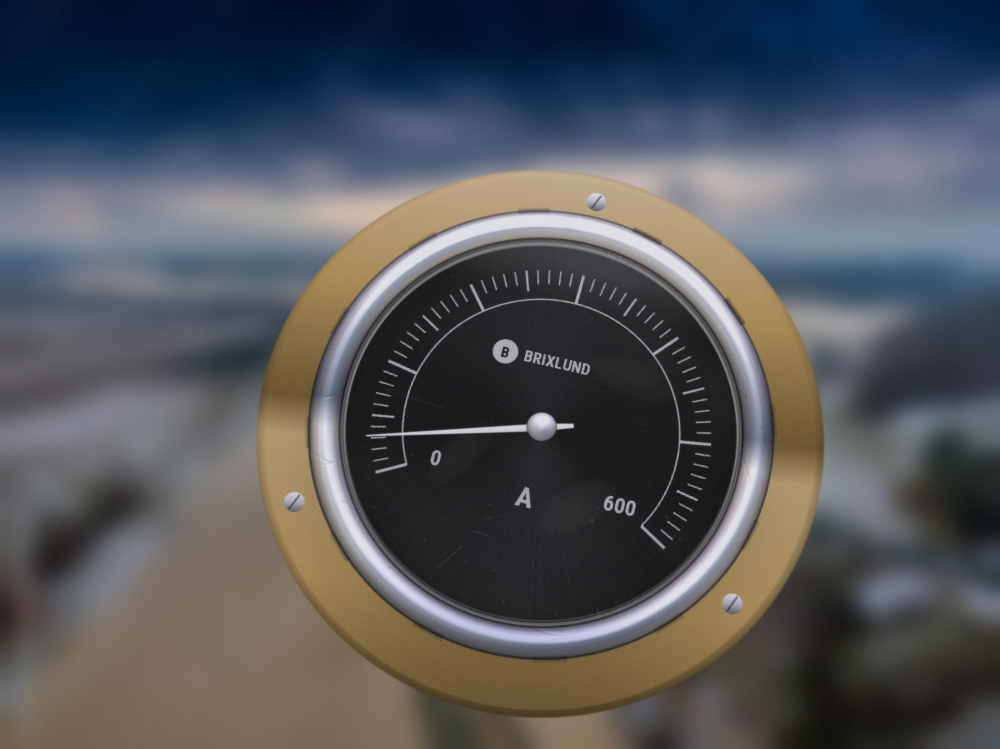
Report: 30; A
